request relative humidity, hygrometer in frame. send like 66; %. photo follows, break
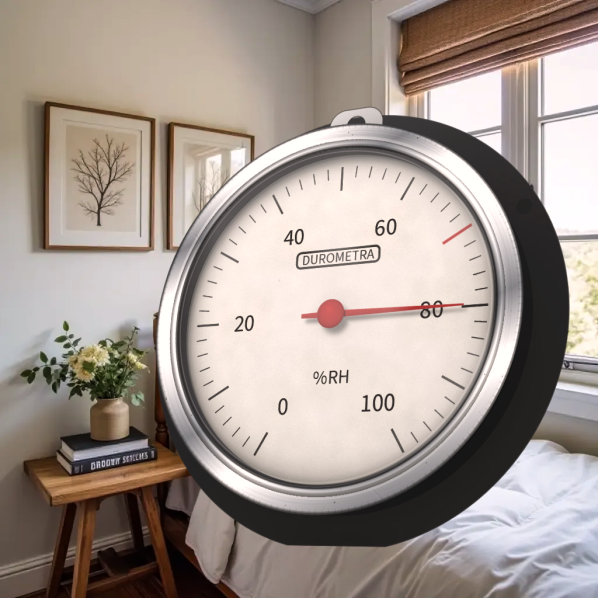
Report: 80; %
